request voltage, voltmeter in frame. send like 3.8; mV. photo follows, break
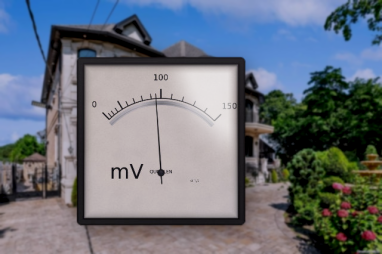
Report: 95; mV
